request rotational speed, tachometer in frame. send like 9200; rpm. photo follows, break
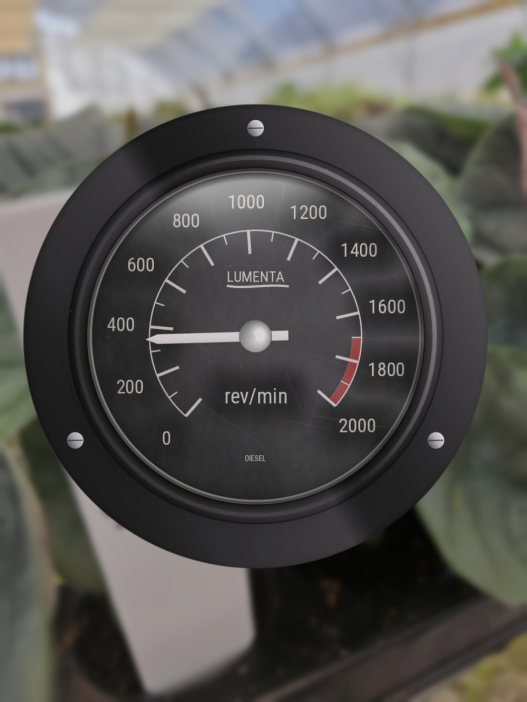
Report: 350; rpm
